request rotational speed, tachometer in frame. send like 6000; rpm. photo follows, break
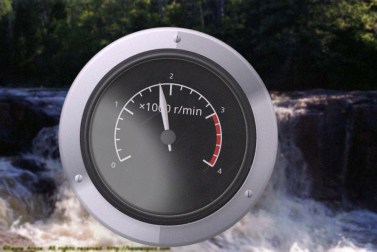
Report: 1800; rpm
